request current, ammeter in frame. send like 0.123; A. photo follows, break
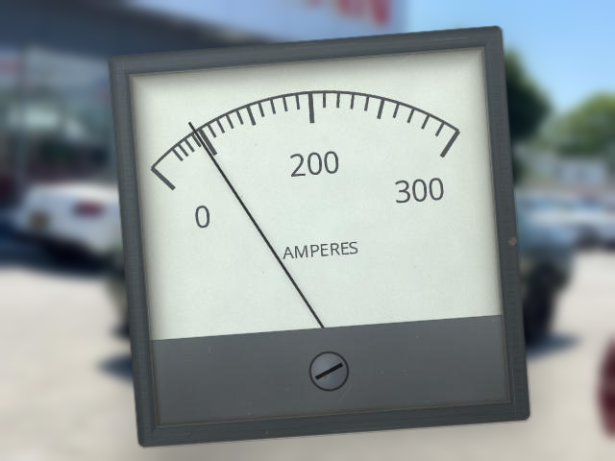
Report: 95; A
